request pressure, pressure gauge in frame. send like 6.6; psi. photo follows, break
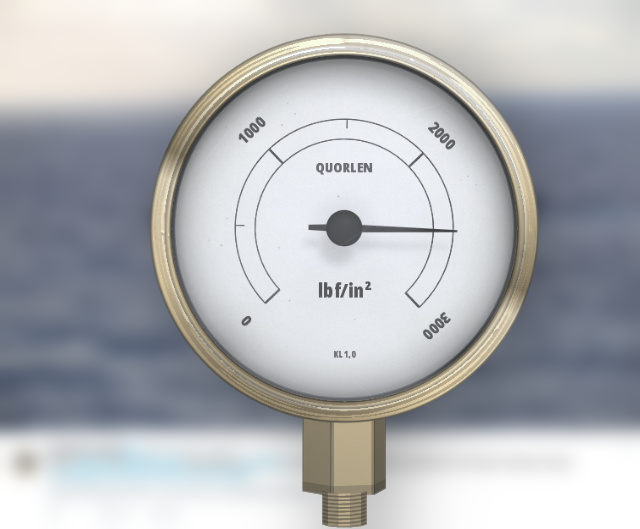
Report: 2500; psi
